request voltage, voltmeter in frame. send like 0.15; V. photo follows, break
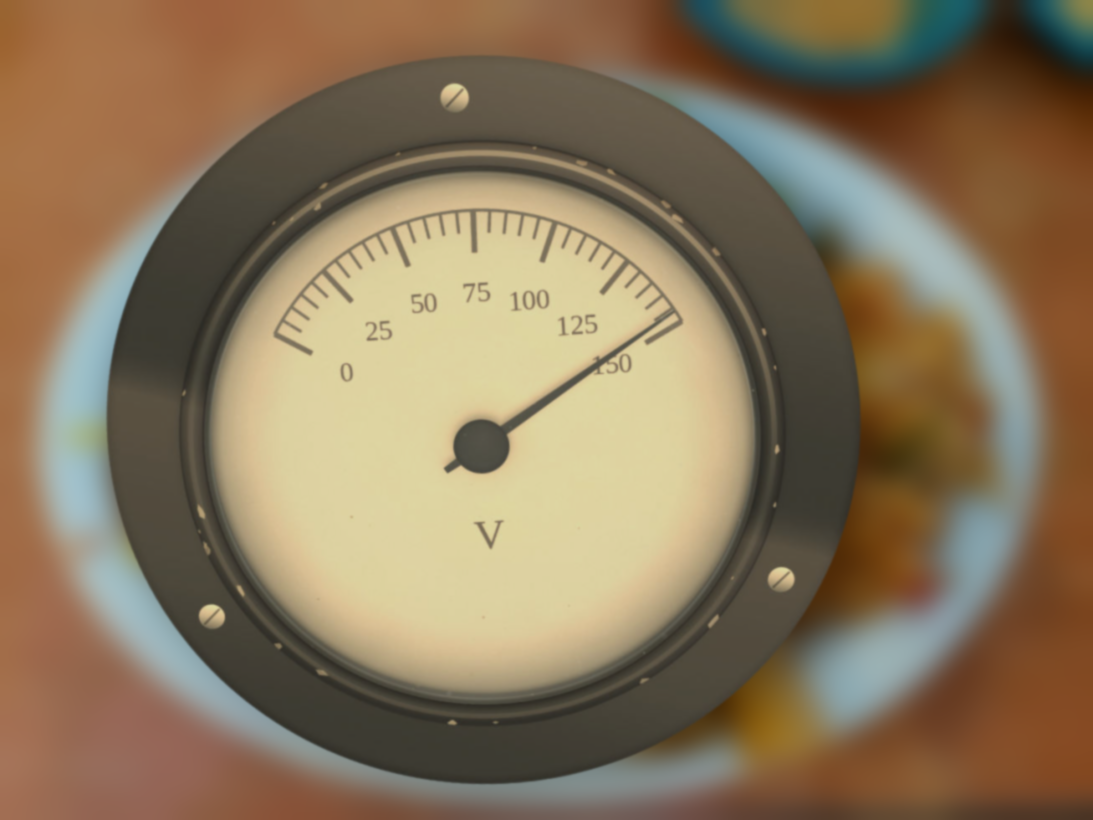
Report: 145; V
